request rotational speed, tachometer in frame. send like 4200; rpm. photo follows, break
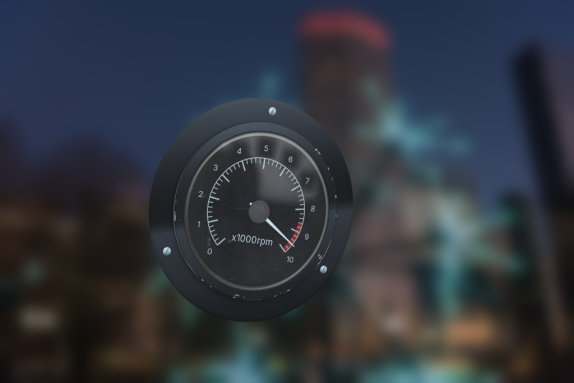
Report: 9600; rpm
